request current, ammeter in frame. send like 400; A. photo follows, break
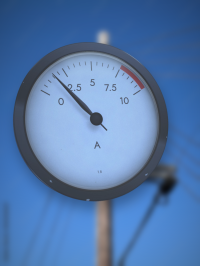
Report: 1.5; A
